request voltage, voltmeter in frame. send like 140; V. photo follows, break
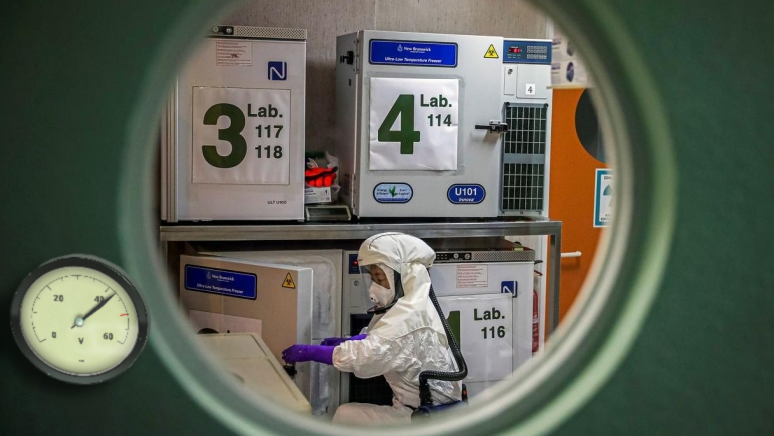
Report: 42.5; V
